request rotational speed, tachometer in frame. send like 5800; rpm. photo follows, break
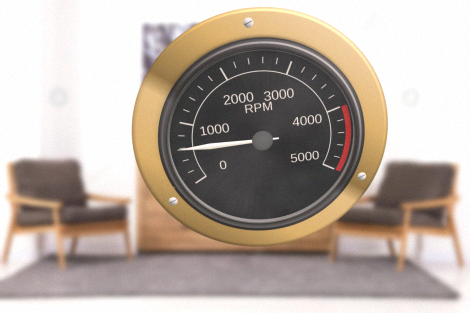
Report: 600; rpm
